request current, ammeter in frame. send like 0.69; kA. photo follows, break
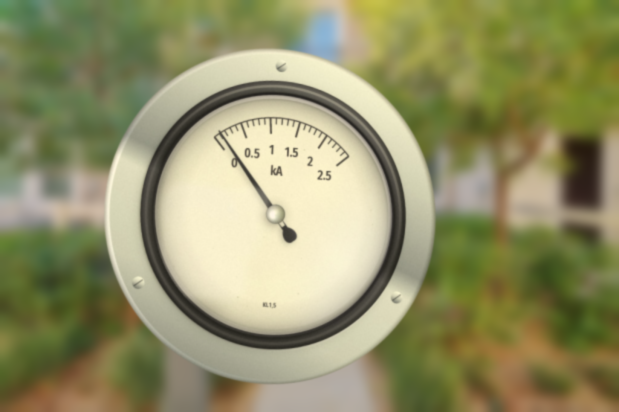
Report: 0.1; kA
